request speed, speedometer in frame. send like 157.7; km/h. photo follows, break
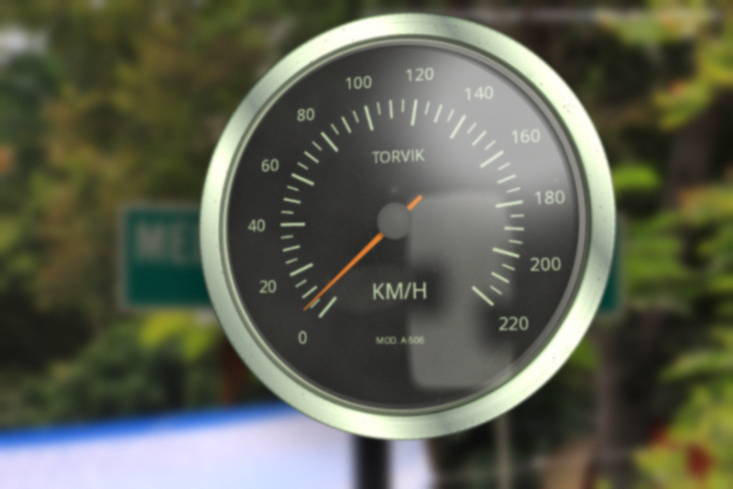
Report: 5; km/h
